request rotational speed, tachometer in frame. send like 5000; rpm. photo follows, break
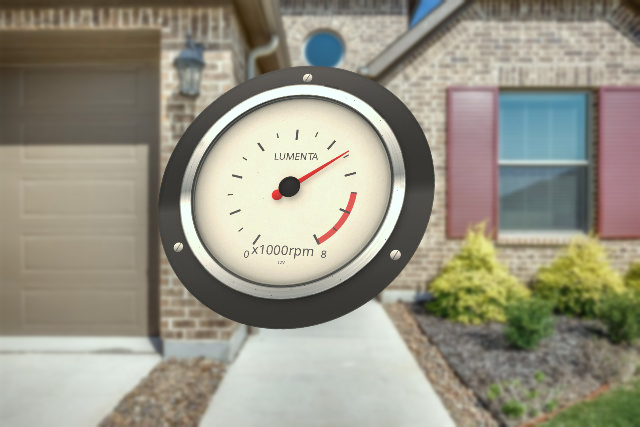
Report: 5500; rpm
